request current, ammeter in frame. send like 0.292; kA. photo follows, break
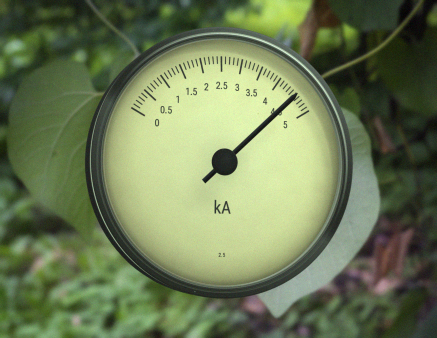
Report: 4.5; kA
